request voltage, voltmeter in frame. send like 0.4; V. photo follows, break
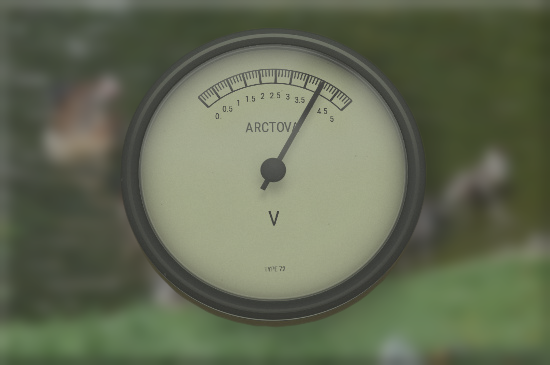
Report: 4; V
